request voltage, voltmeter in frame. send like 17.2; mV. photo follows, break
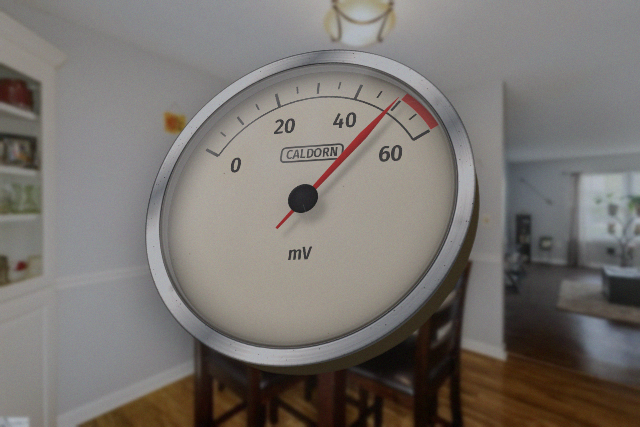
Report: 50; mV
